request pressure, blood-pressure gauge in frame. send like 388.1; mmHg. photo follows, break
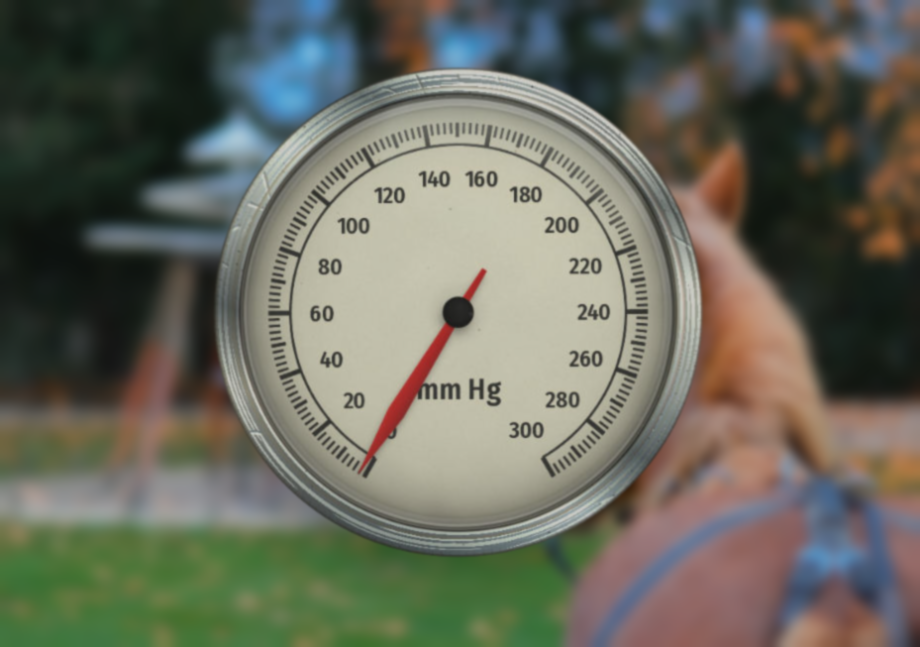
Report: 2; mmHg
